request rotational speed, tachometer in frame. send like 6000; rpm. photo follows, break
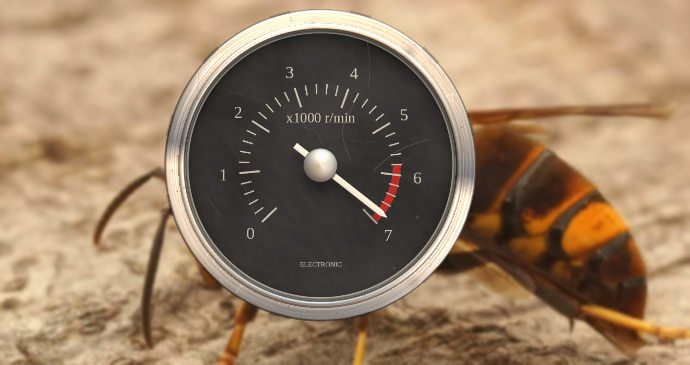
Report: 6800; rpm
